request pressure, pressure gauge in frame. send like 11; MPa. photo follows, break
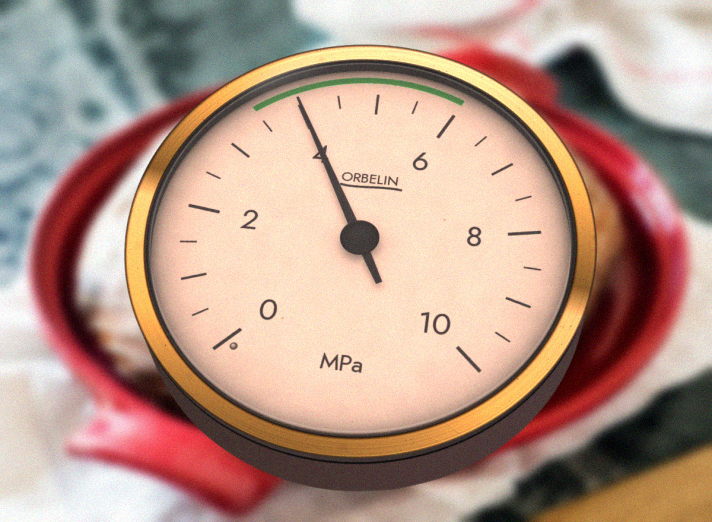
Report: 4; MPa
